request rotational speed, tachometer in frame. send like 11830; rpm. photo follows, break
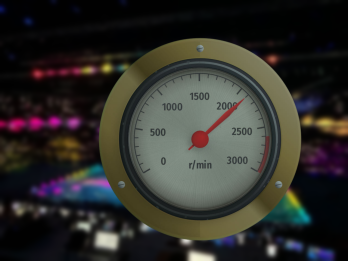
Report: 2100; rpm
